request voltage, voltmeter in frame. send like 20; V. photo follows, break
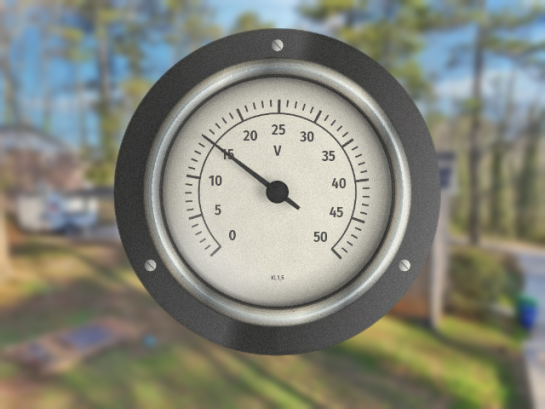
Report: 15; V
